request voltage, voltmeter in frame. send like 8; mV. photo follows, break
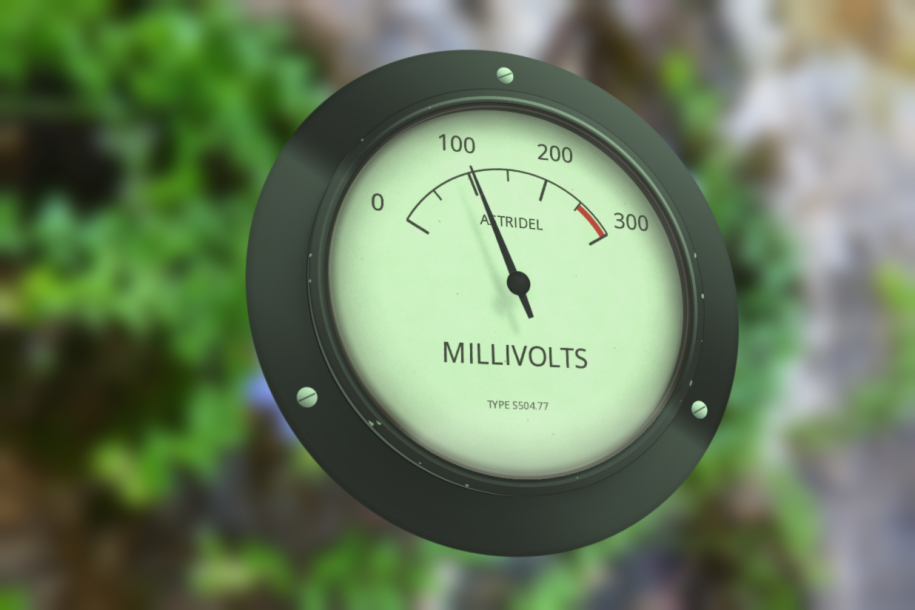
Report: 100; mV
